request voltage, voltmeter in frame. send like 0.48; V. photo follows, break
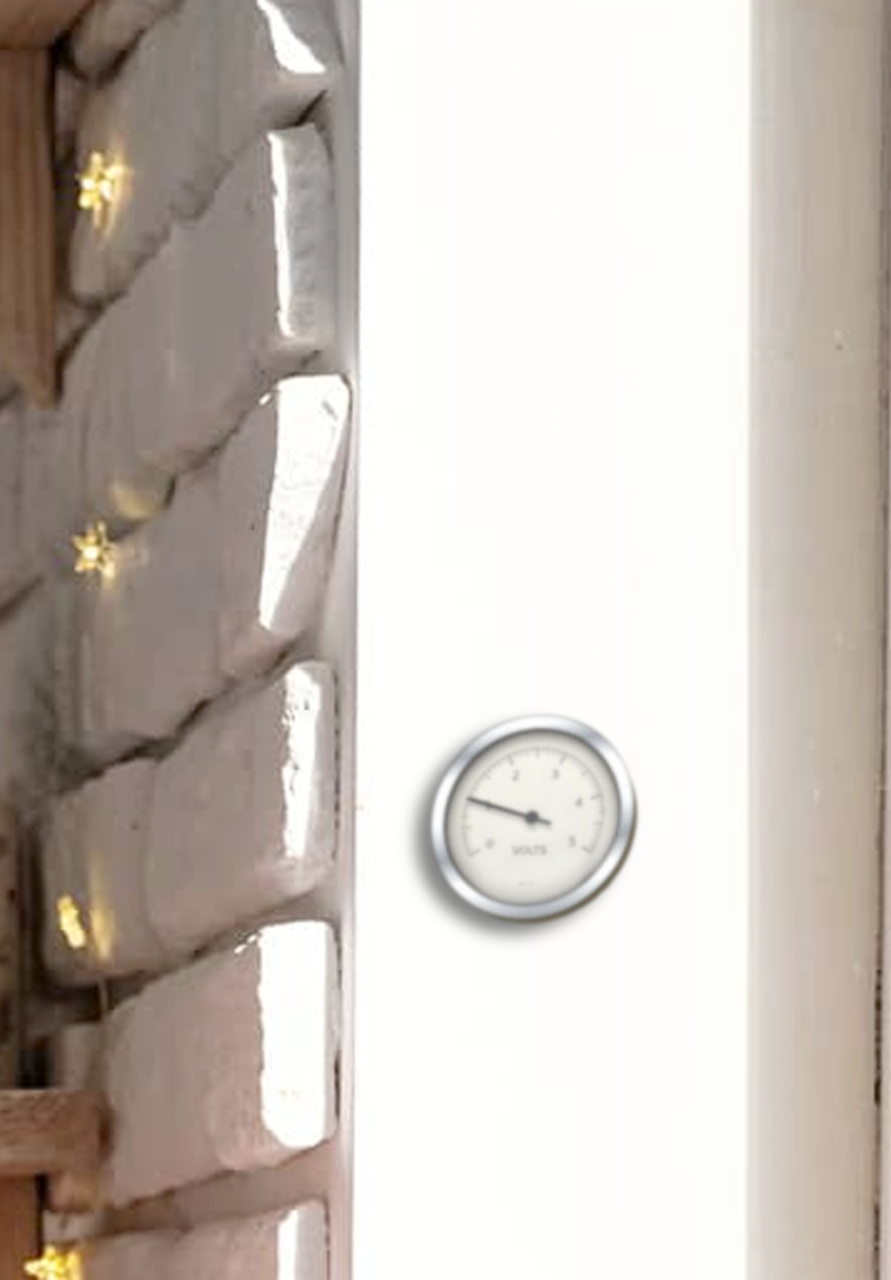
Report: 1; V
